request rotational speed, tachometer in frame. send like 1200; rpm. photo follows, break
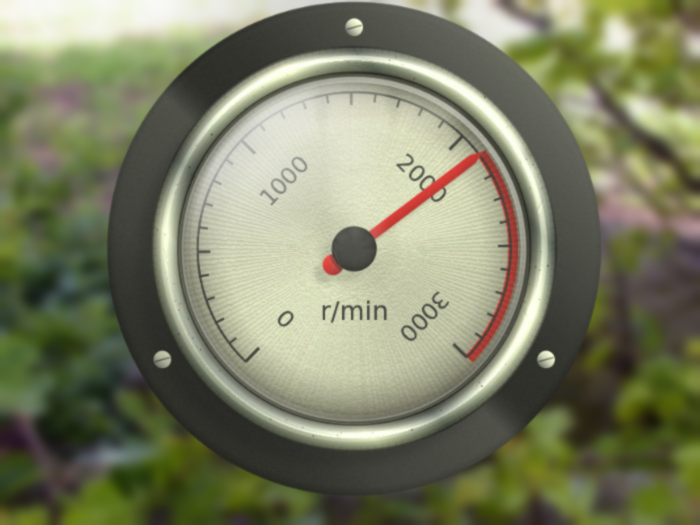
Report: 2100; rpm
